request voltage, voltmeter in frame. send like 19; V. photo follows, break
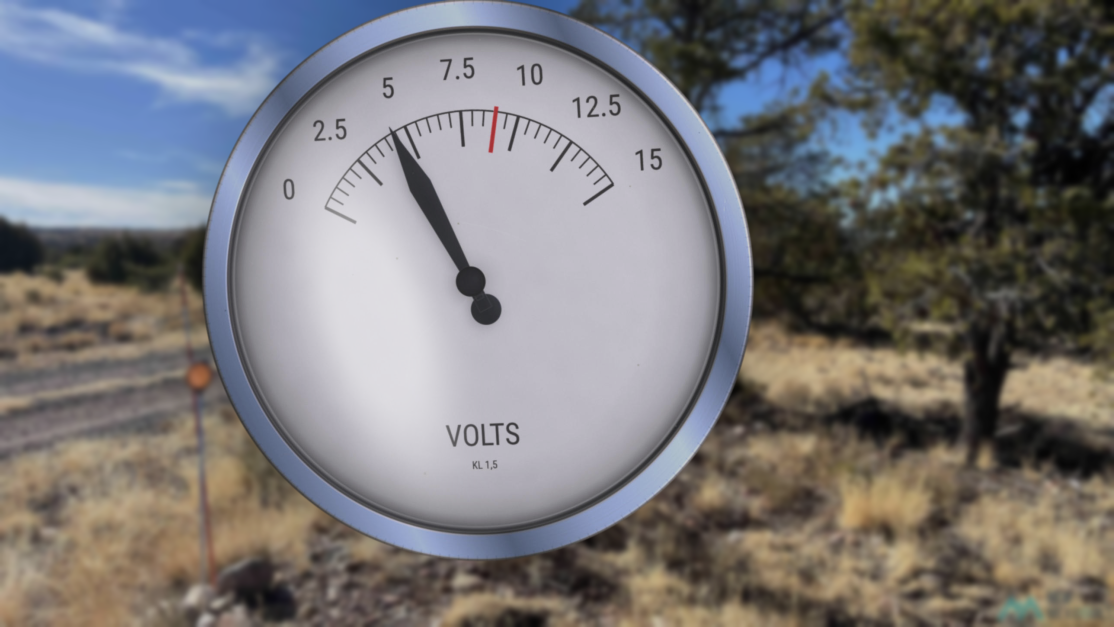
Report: 4.5; V
